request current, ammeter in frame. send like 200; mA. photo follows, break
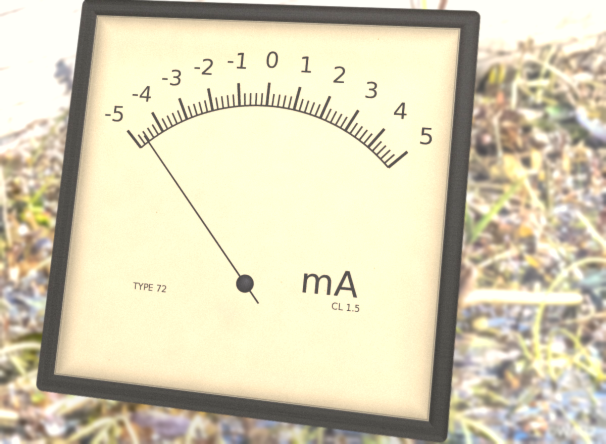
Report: -4.6; mA
